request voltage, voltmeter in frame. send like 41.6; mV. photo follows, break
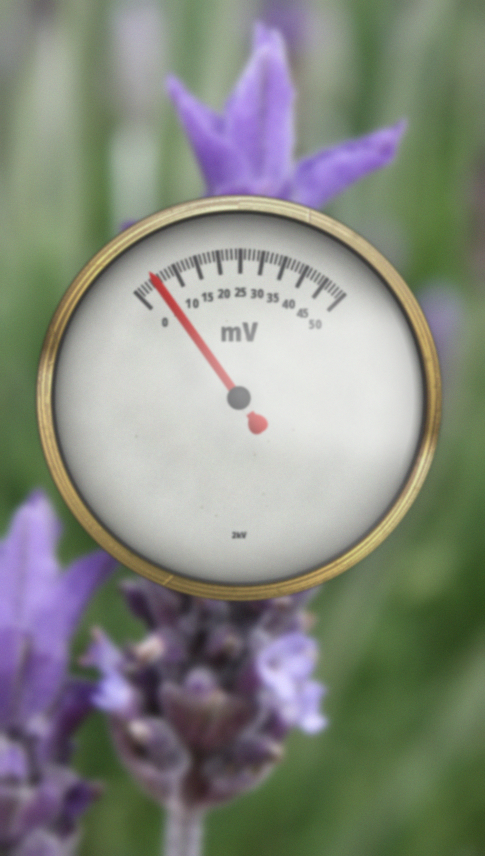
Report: 5; mV
